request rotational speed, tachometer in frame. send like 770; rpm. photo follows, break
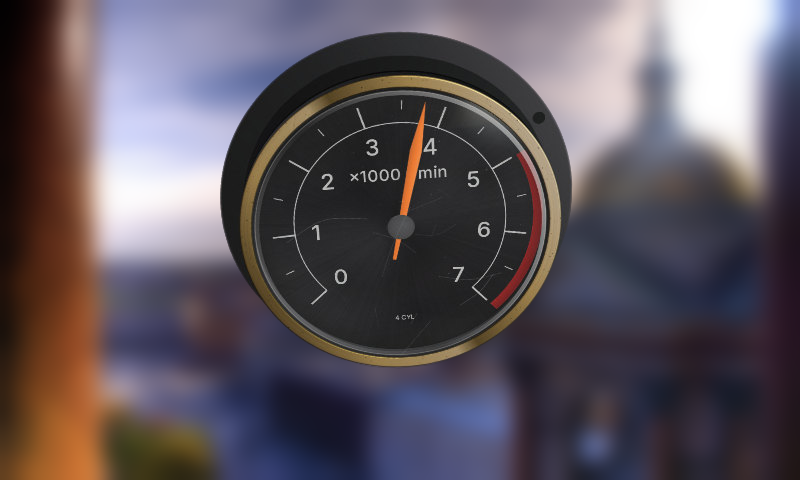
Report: 3750; rpm
